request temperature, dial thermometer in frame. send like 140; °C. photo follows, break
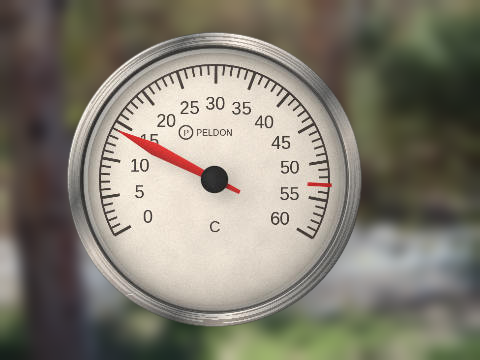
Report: 14; °C
